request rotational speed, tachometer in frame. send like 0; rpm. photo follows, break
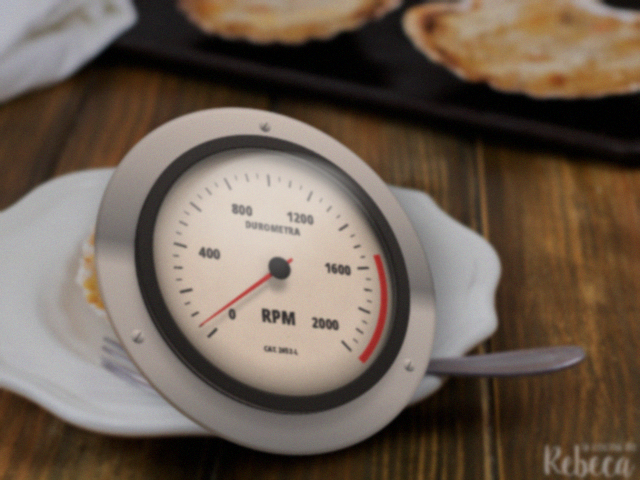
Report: 50; rpm
